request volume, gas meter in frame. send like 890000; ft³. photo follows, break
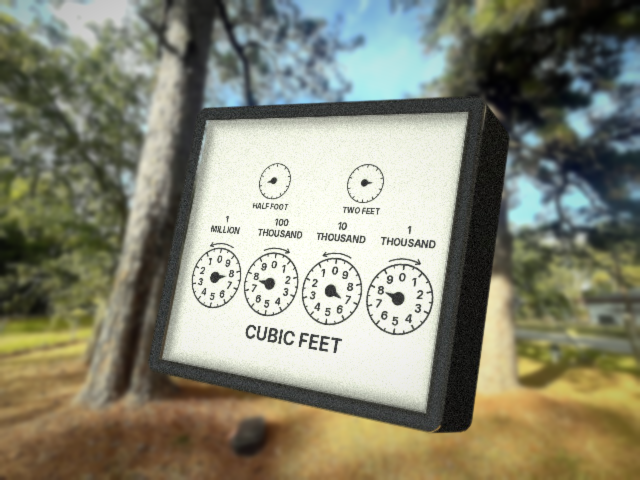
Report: 776800; ft³
